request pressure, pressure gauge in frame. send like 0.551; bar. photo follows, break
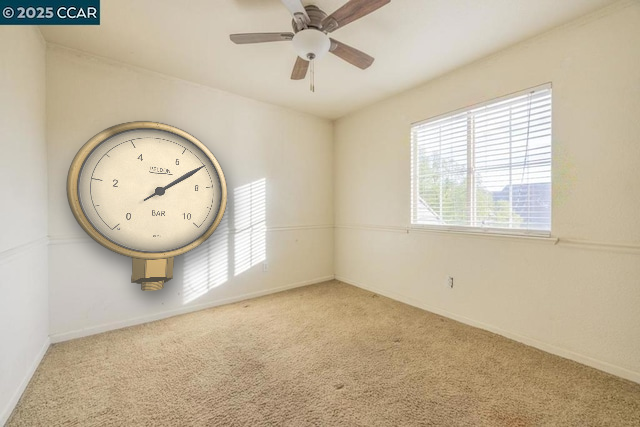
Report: 7; bar
